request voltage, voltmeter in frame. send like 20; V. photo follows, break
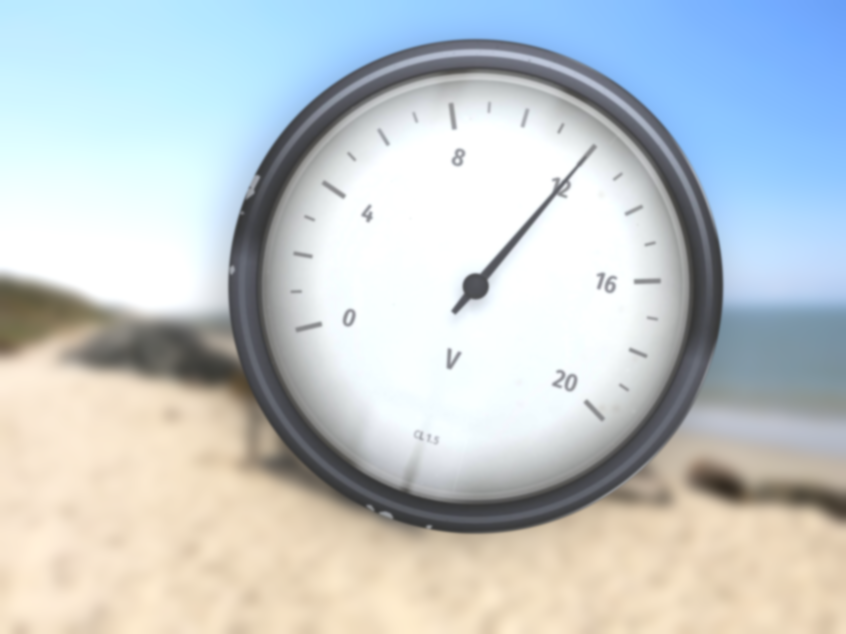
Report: 12; V
